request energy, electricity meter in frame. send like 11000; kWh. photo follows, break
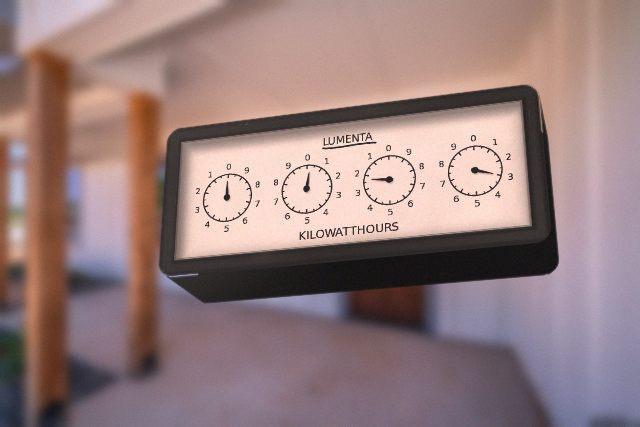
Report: 23; kWh
